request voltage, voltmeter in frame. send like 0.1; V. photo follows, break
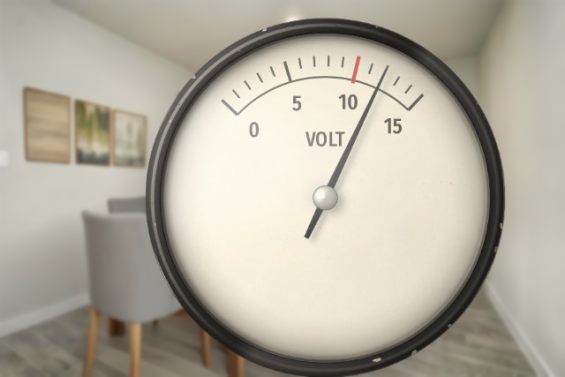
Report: 12; V
